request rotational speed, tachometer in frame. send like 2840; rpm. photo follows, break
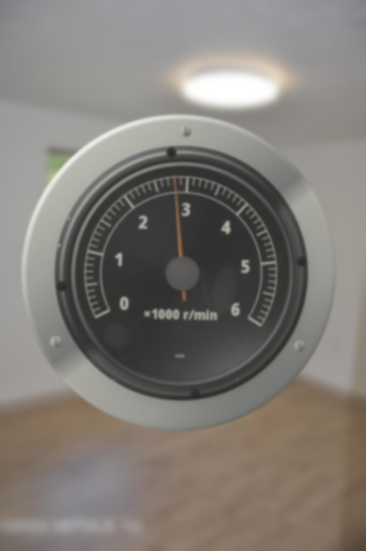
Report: 2800; rpm
